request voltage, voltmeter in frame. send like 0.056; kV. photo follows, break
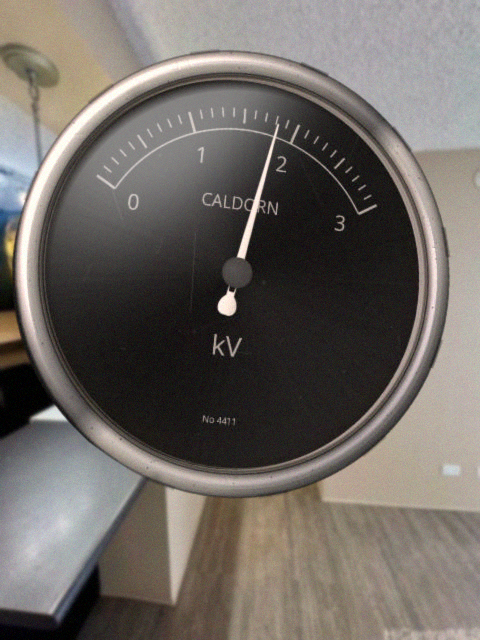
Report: 1.8; kV
